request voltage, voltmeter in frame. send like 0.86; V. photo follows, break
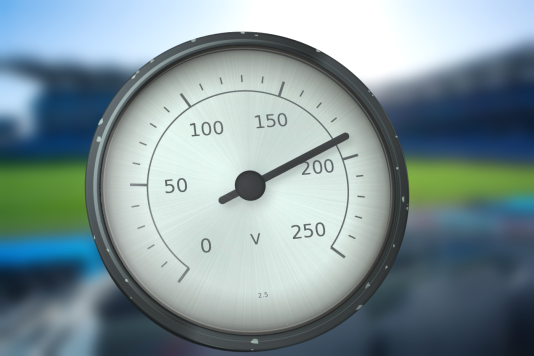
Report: 190; V
